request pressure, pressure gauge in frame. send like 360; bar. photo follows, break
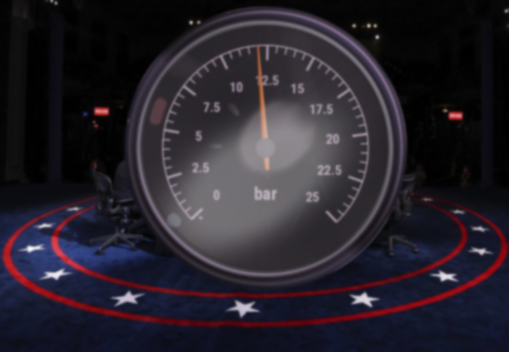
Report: 12; bar
